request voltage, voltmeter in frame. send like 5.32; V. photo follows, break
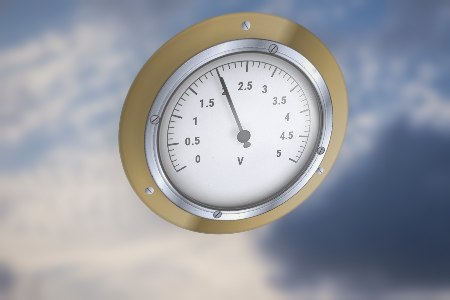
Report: 2; V
